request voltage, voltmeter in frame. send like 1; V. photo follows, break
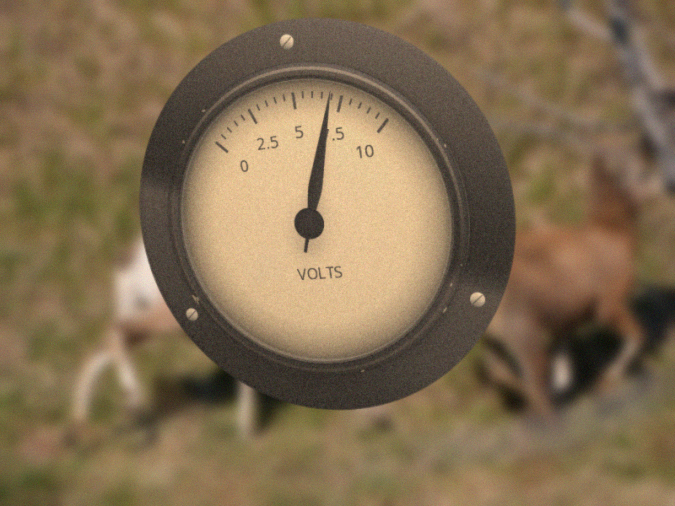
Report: 7; V
